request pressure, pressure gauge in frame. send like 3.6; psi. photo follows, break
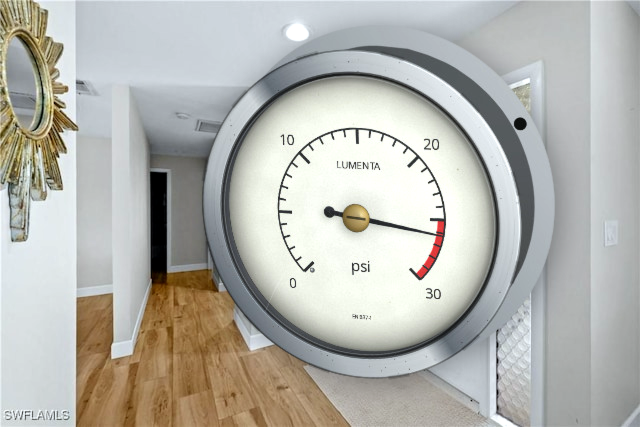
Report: 26; psi
